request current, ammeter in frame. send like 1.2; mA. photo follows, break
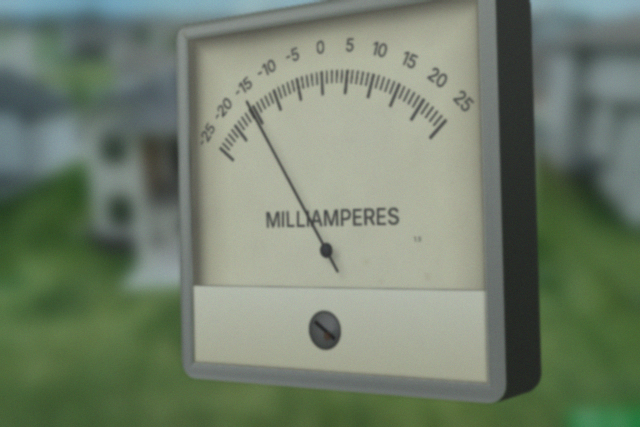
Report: -15; mA
